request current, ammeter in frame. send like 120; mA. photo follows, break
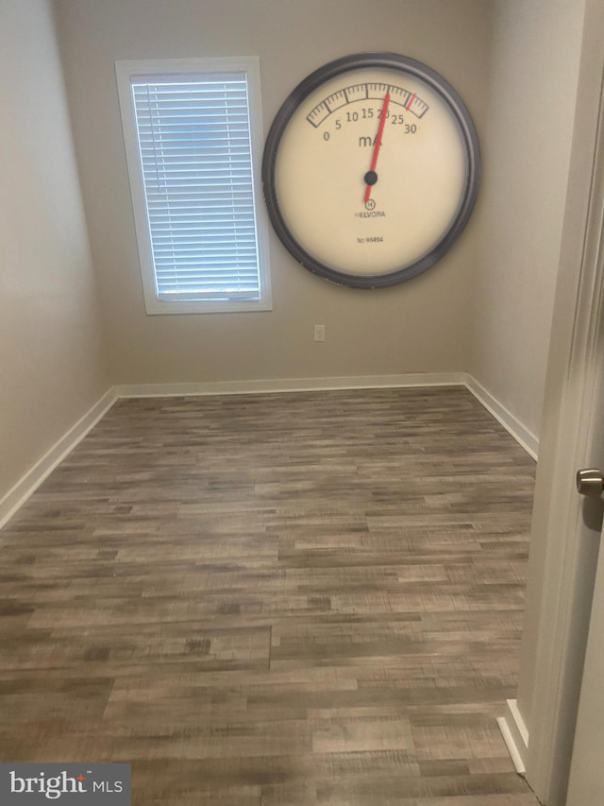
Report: 20; mA
